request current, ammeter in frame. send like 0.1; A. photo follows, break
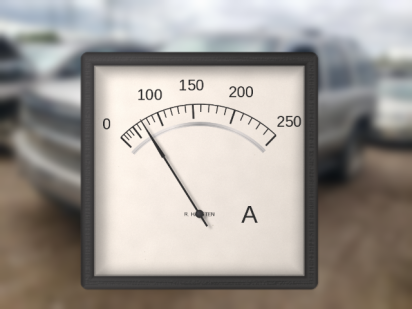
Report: 70; A
